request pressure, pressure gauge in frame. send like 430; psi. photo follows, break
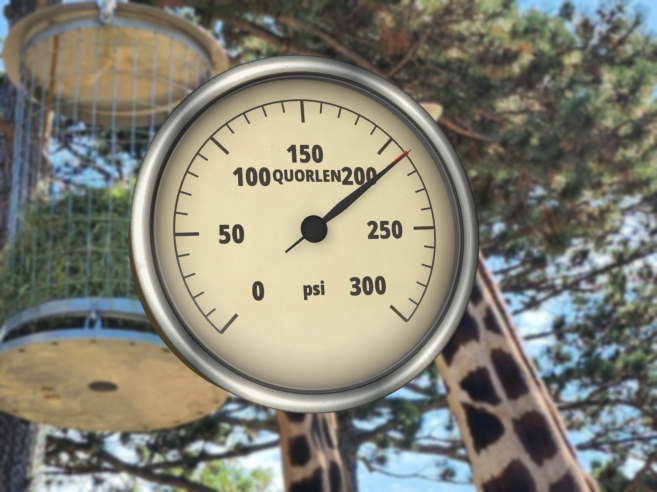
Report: 210; psi
